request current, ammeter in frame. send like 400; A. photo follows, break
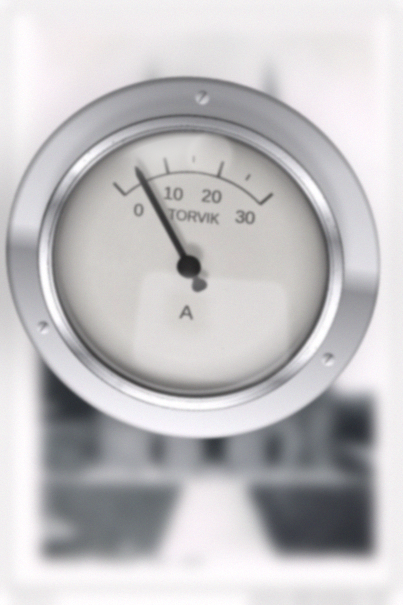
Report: 5; A
